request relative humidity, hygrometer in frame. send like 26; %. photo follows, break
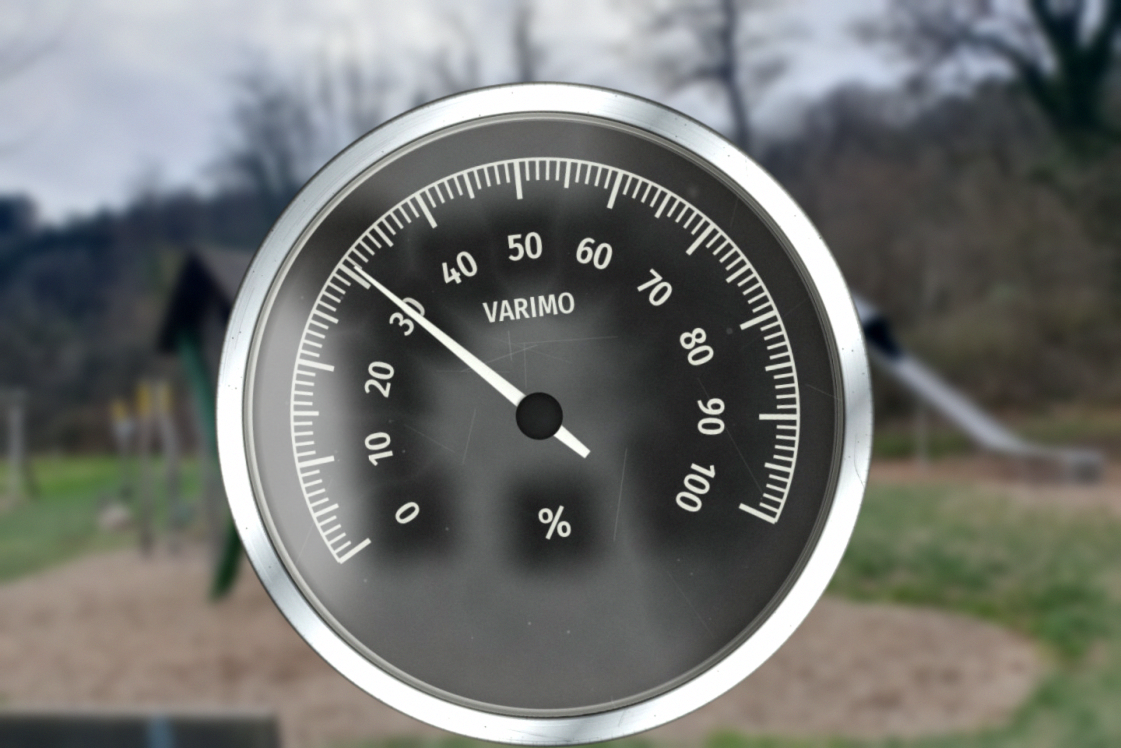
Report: 31; %
